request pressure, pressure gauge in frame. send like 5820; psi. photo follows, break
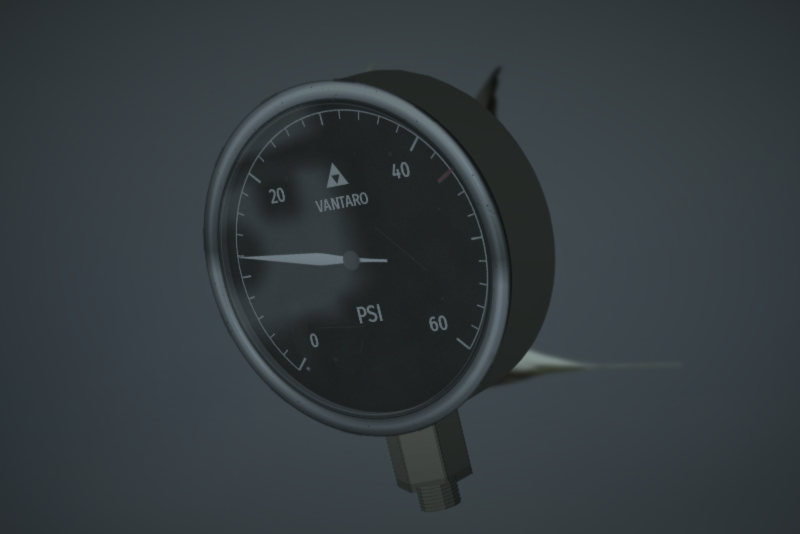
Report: 12; psi
